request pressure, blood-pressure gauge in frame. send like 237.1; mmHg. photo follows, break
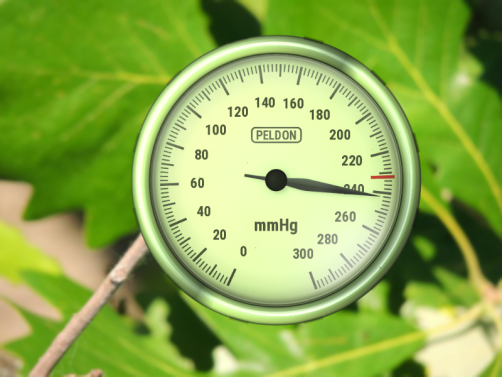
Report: 242; mmHg
